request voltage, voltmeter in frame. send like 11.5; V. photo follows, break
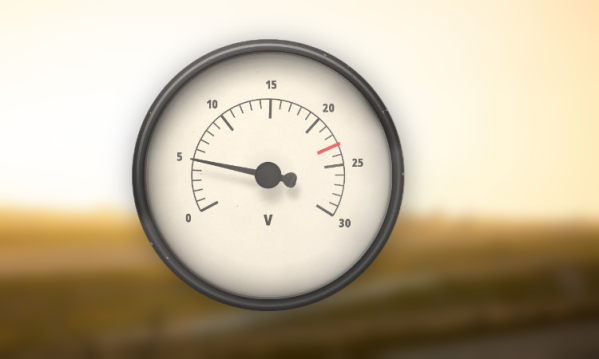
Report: 5; V
